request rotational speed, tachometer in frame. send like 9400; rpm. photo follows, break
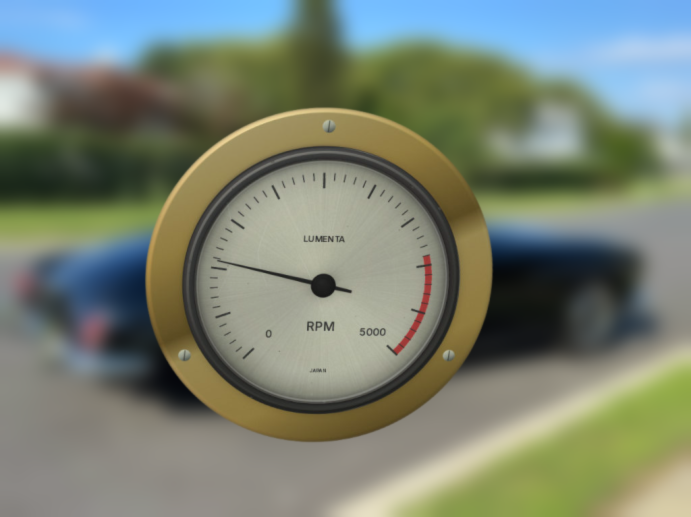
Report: 1100; rpm
